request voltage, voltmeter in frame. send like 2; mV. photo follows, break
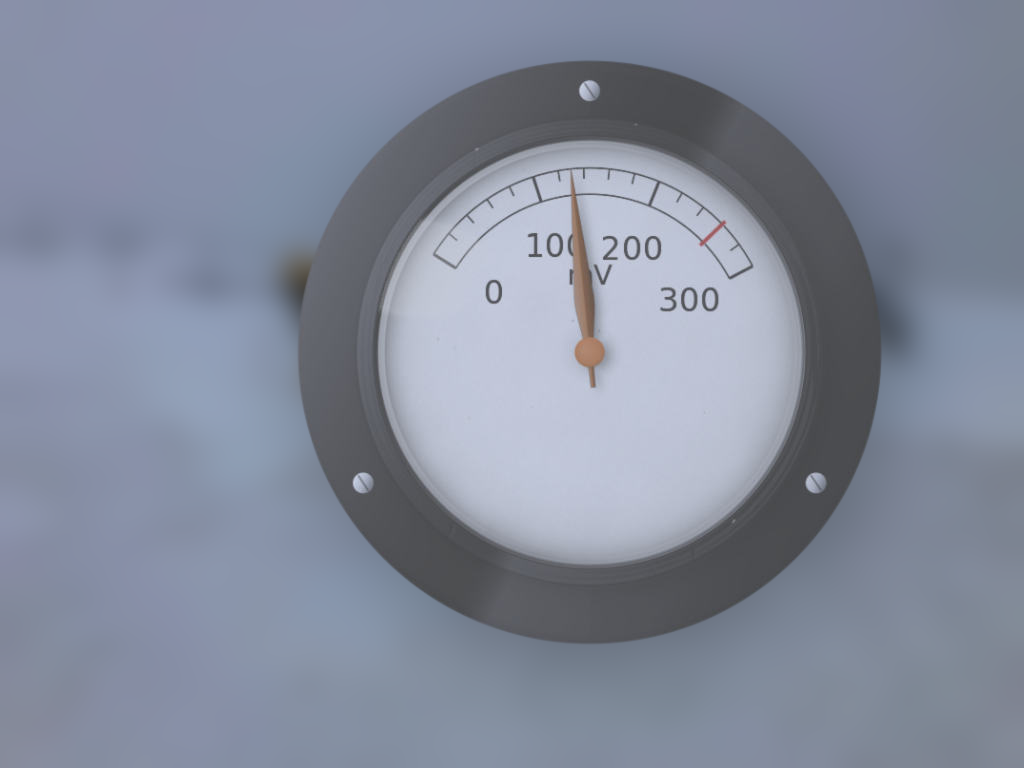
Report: 130; mV
